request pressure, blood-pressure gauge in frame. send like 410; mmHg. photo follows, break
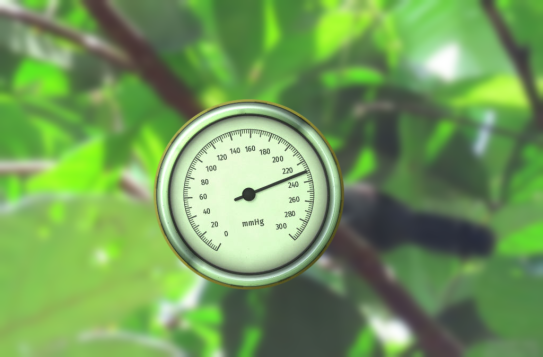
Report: 230; mmHg
